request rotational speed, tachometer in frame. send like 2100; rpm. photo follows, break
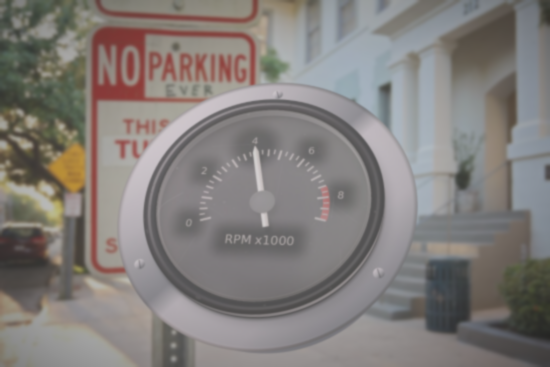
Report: 4000; rpm
